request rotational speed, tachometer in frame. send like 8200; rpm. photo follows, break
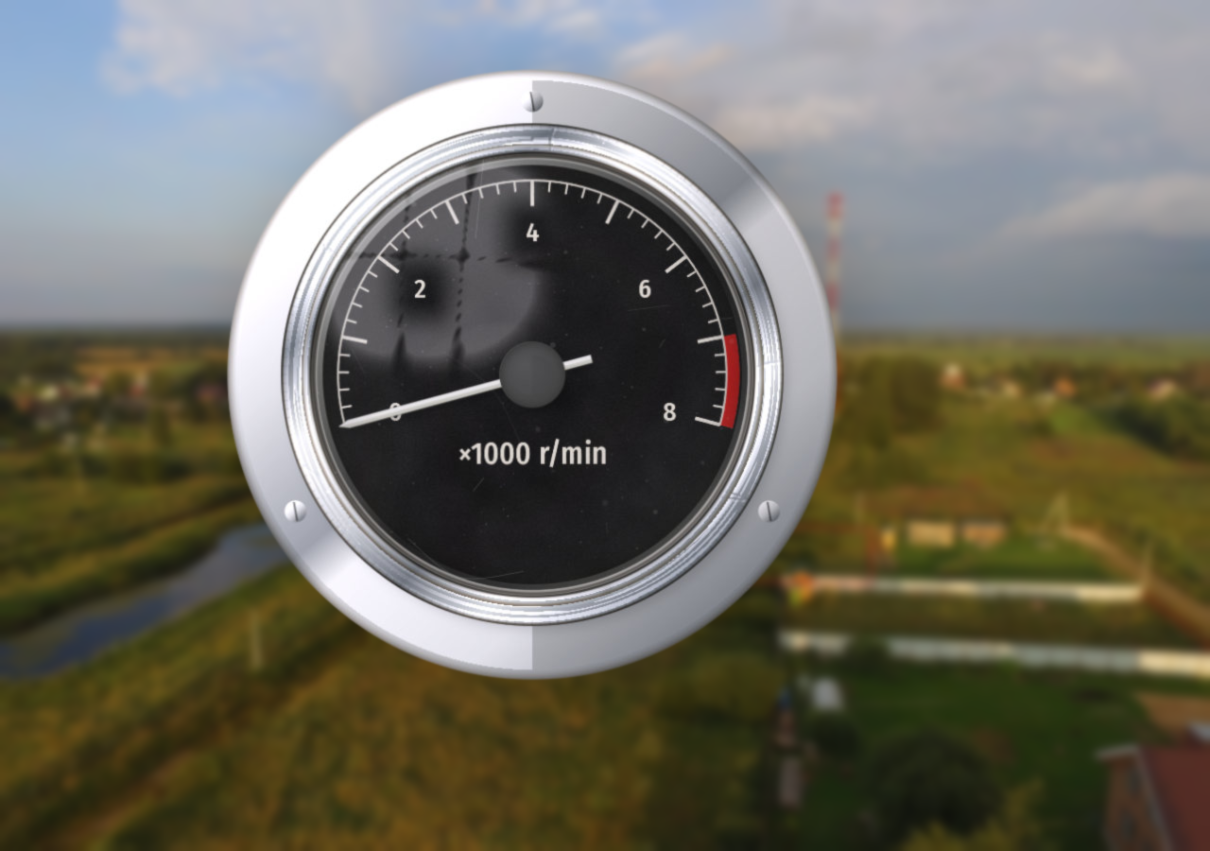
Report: 0; rpm
